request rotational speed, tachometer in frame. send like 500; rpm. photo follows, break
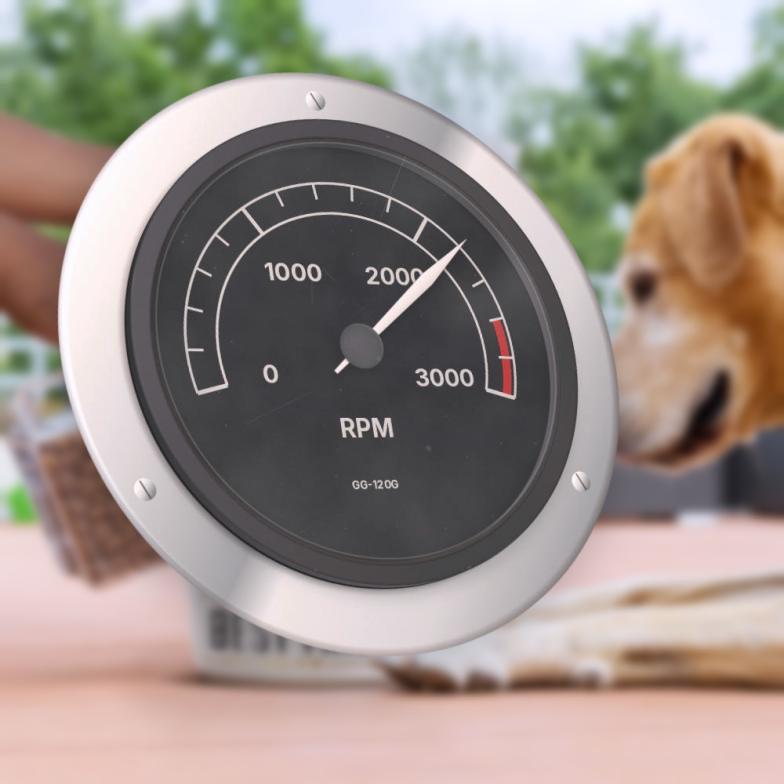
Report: 2200; rpm
